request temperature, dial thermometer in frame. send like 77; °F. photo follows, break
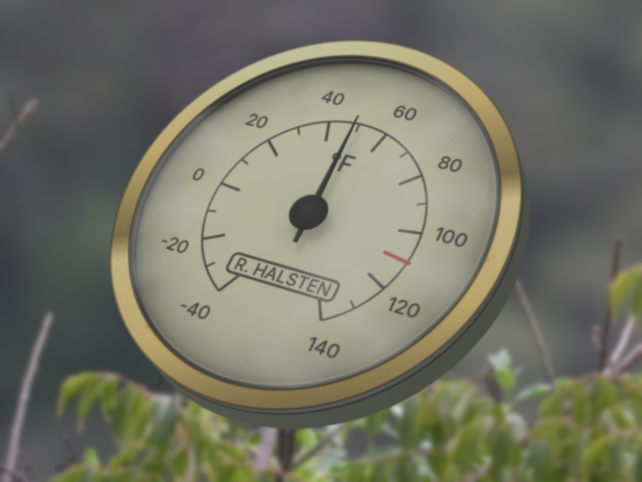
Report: 50; °F
